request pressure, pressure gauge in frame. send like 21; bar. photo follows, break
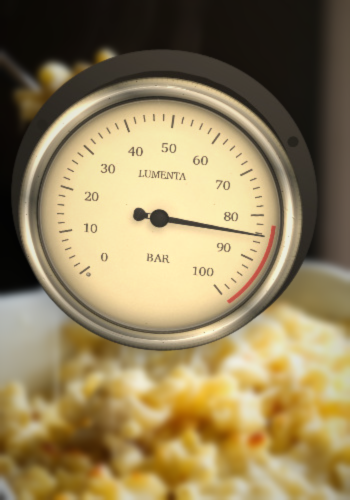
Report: 84; bar
